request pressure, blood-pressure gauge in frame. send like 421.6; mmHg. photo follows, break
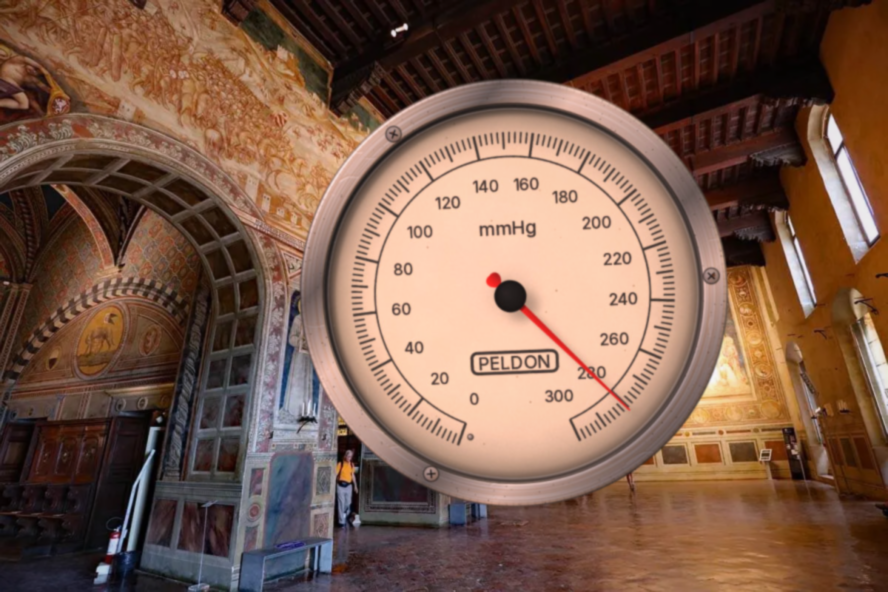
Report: 280; mmHg
